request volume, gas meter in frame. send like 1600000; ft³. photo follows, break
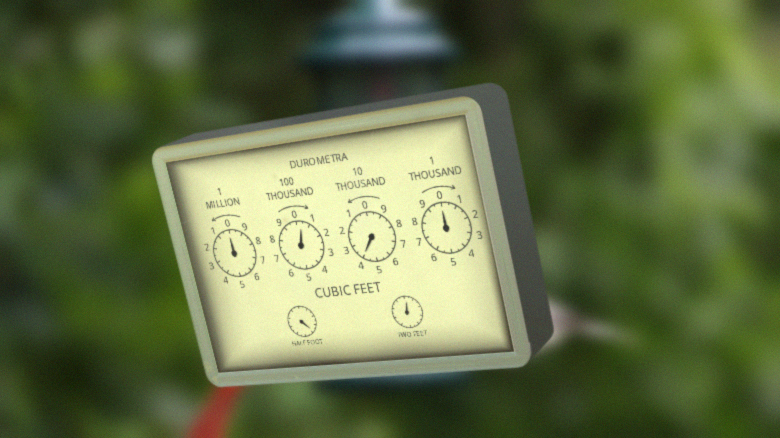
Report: 4000; ft³
